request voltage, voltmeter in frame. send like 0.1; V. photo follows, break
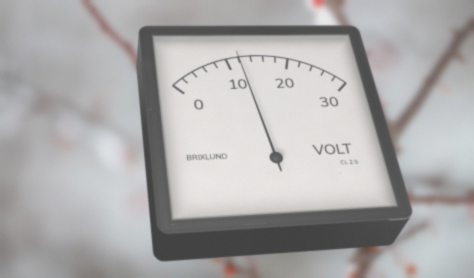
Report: 12; V
